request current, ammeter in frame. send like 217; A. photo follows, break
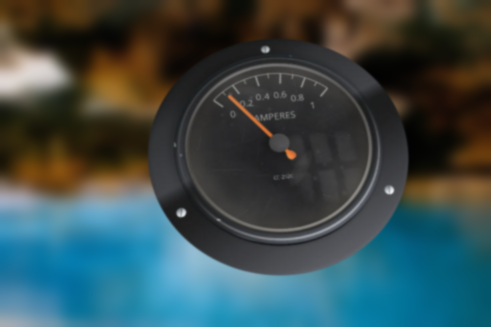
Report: 0.1; A
